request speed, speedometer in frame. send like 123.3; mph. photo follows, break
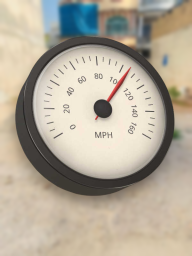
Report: 105; mph
